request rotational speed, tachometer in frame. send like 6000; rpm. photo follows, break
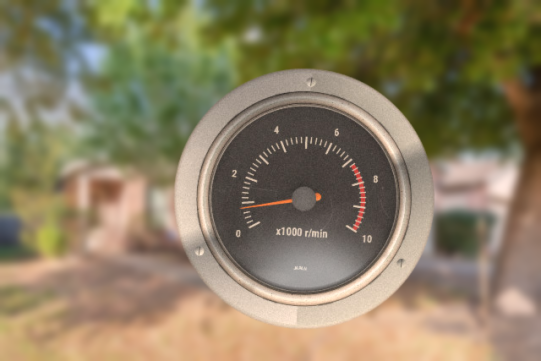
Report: 800; rpm
